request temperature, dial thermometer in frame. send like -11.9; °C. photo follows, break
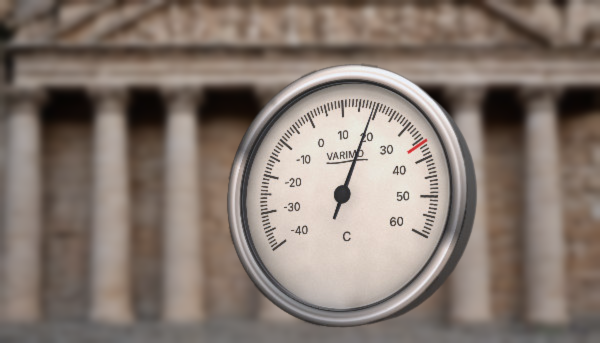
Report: 20; °C
